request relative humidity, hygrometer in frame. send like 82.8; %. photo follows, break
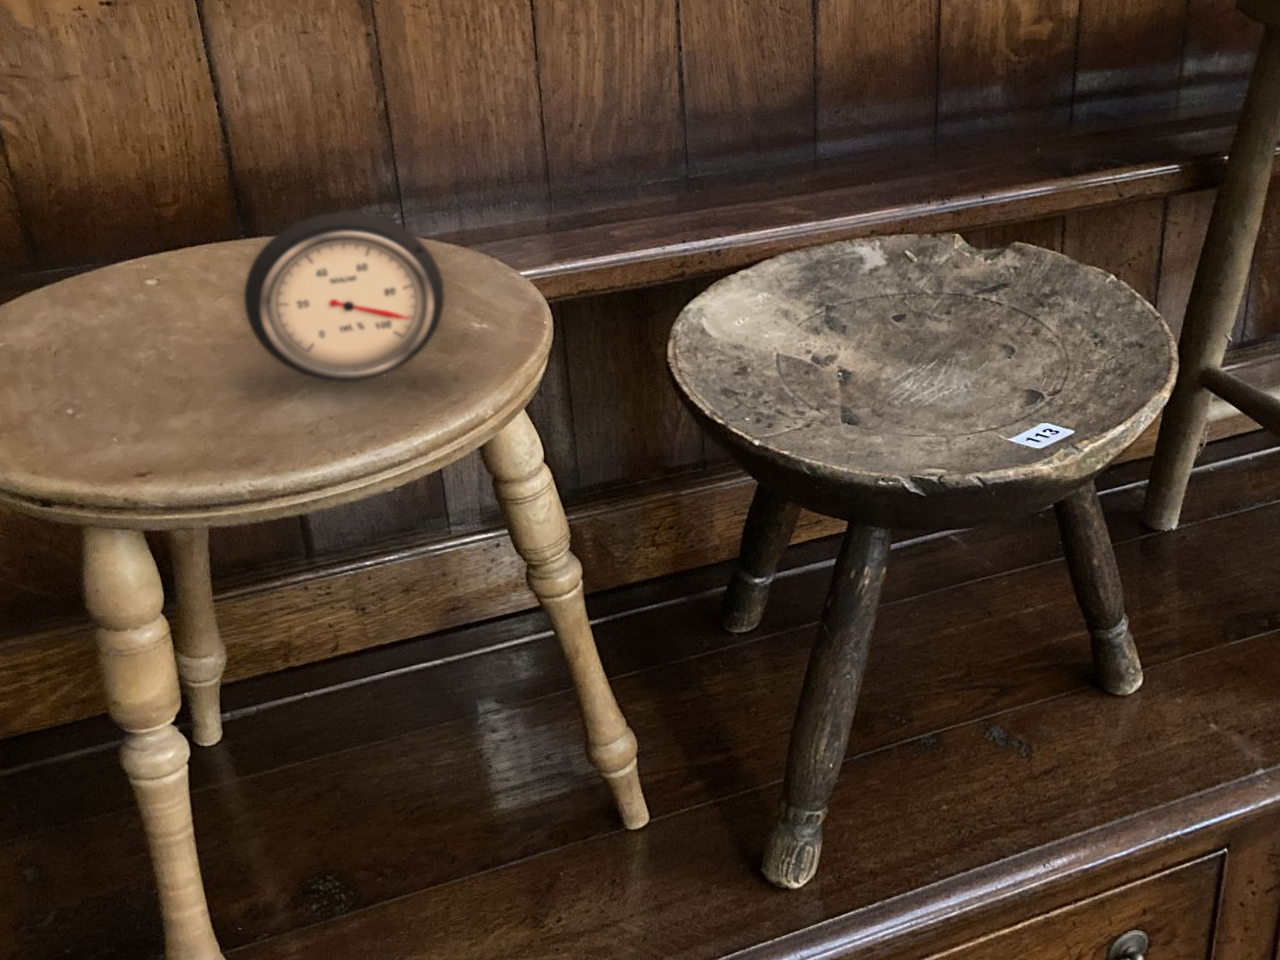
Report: 92; %
